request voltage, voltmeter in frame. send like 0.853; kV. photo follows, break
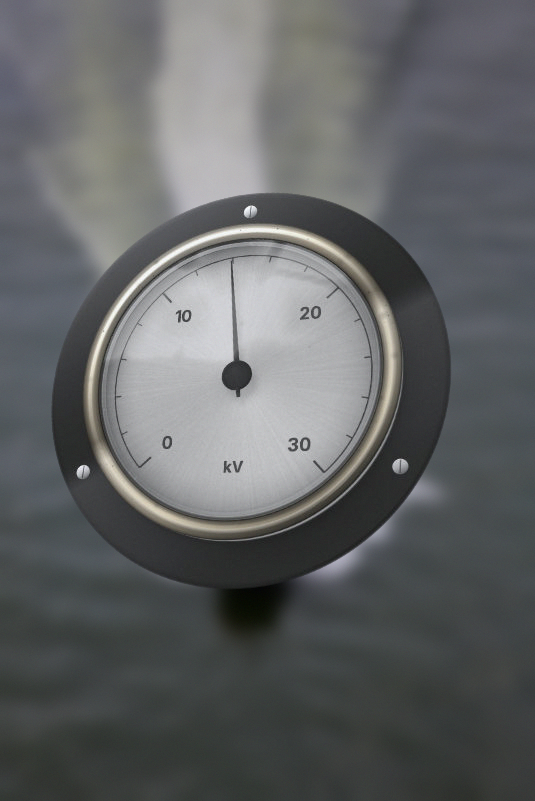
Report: 14; kV
